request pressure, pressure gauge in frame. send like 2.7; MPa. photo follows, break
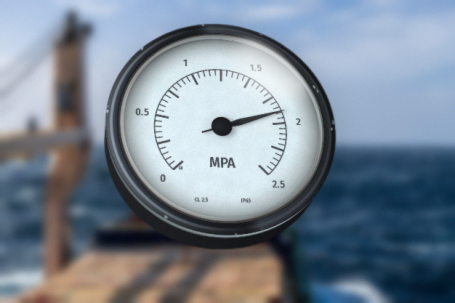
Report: 1.9; MPa
